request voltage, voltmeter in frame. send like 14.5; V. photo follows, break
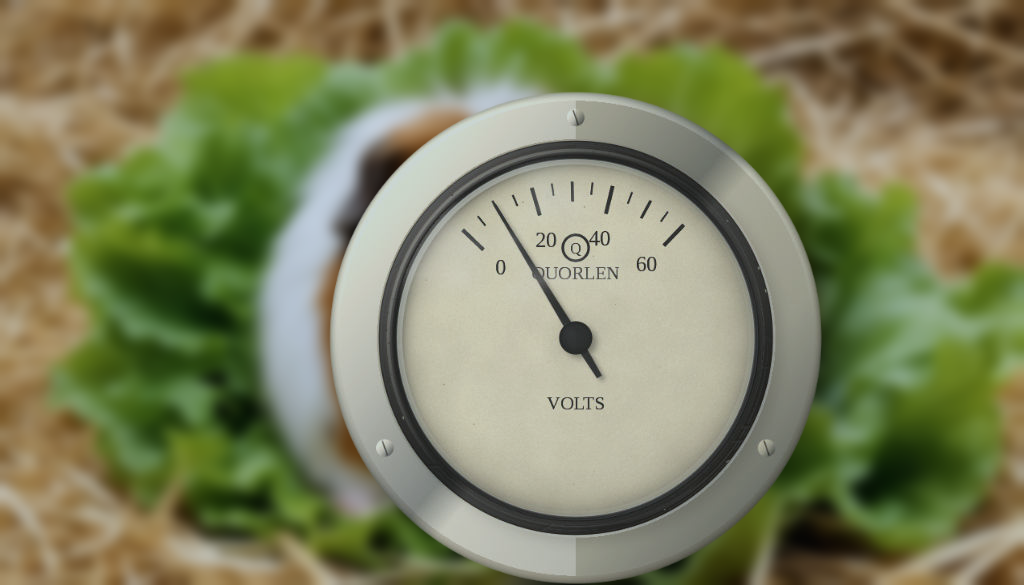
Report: 10; V
